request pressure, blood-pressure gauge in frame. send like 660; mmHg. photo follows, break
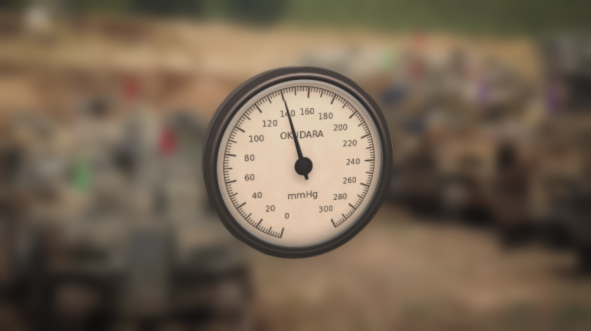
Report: 140; mmHg
